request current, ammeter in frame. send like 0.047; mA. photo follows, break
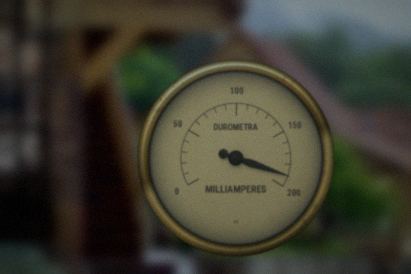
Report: 190; mA
